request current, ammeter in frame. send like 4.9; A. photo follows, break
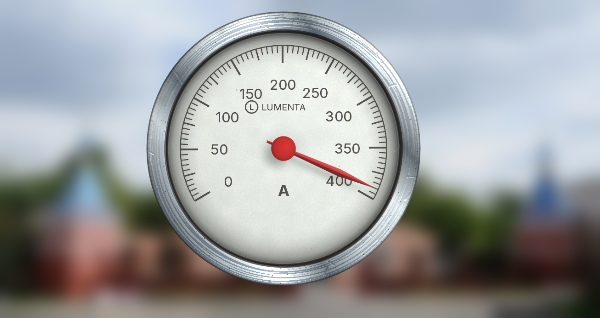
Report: 390; A
